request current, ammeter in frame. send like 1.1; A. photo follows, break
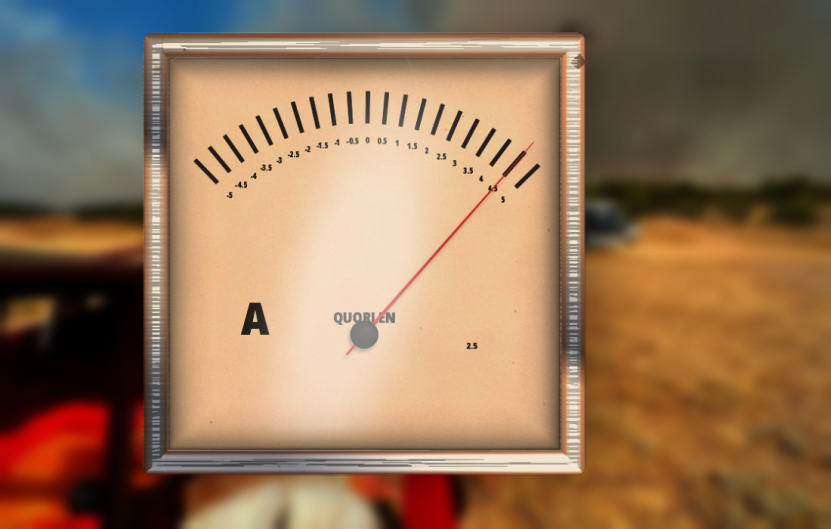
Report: 4.5; A
